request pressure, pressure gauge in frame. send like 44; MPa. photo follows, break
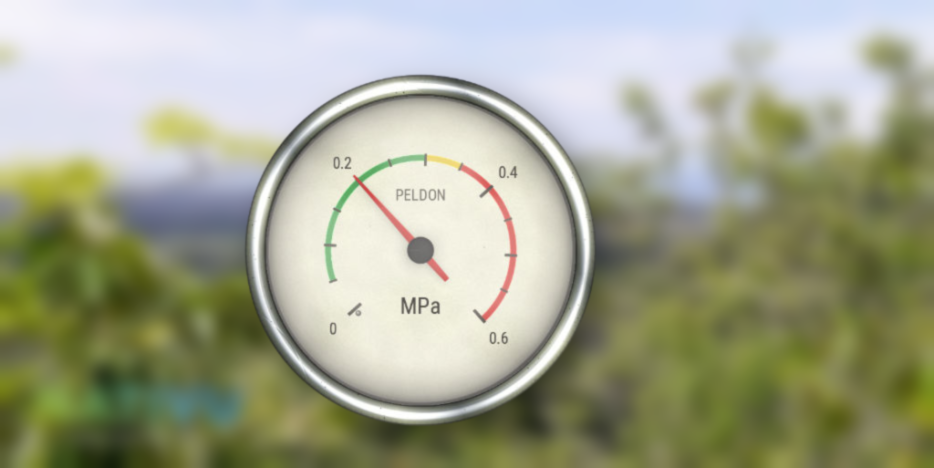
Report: 0.2; MPa
